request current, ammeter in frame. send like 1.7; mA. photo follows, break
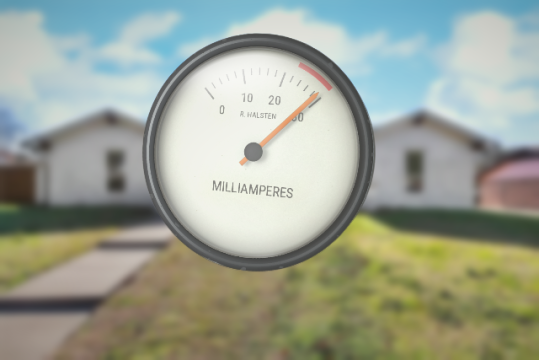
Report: 29; mA
